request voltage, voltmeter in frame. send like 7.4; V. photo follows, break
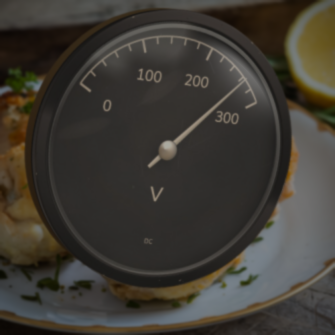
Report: 260; V
